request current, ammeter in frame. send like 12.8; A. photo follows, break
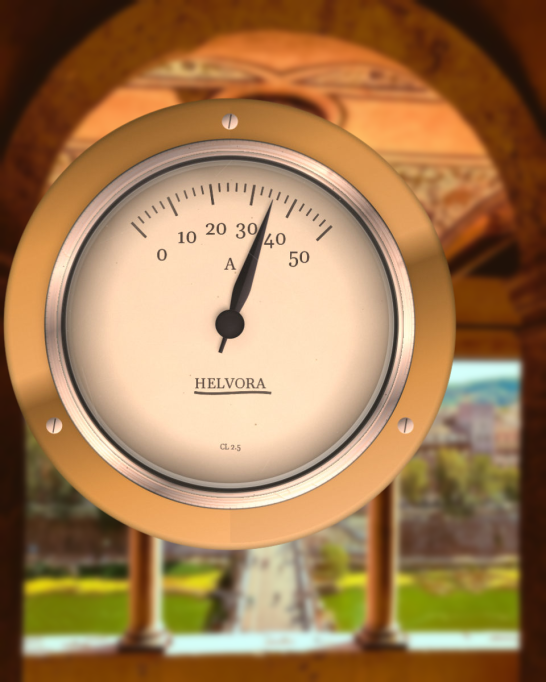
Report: 35; A
